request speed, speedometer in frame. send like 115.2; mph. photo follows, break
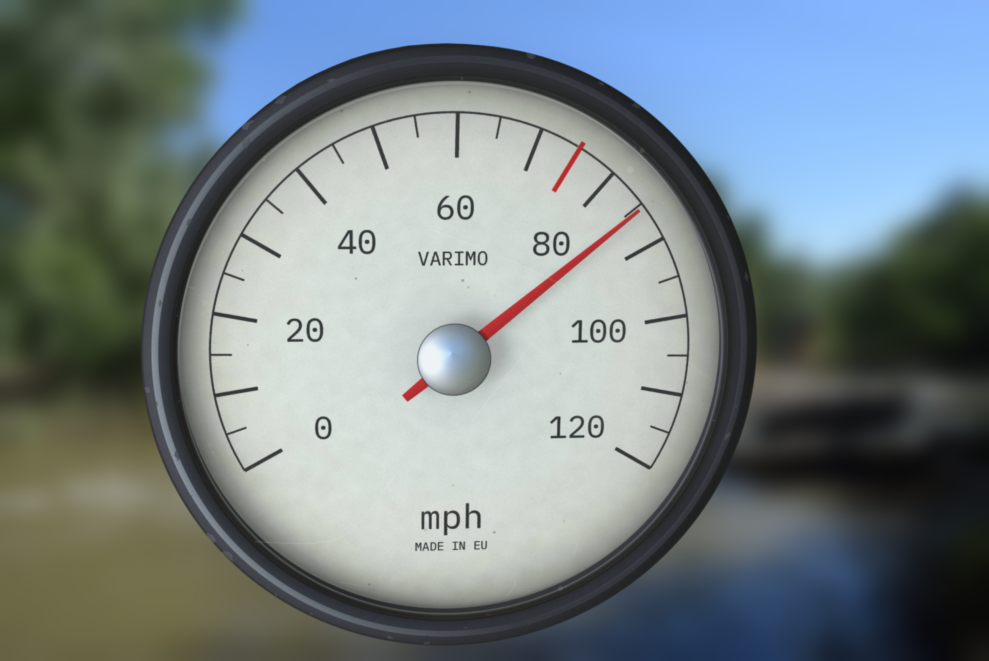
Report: 85; mph
